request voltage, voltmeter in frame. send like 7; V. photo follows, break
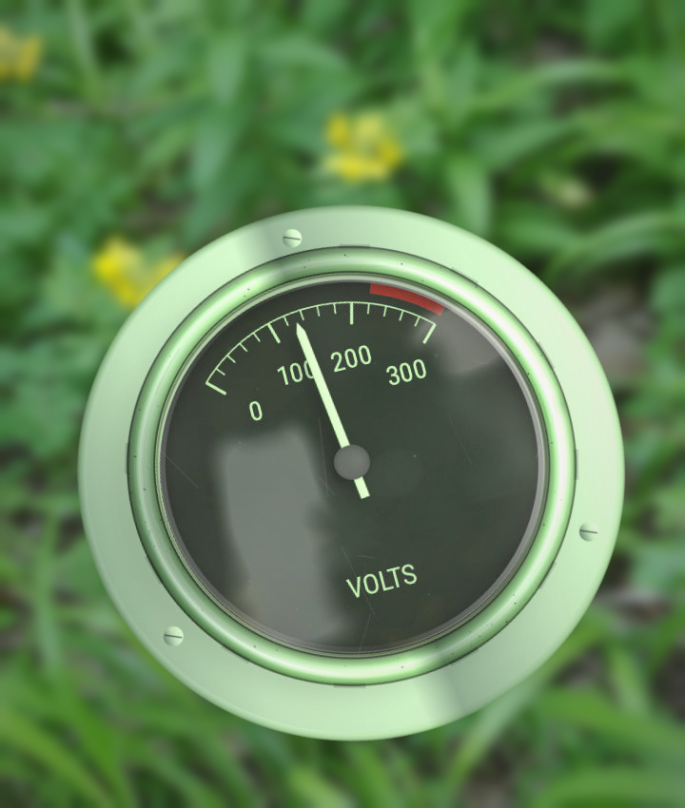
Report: 130; V
